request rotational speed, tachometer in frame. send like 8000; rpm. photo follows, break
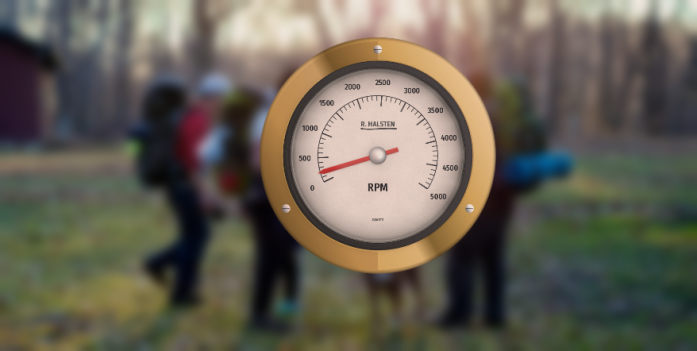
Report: 200; rpm
